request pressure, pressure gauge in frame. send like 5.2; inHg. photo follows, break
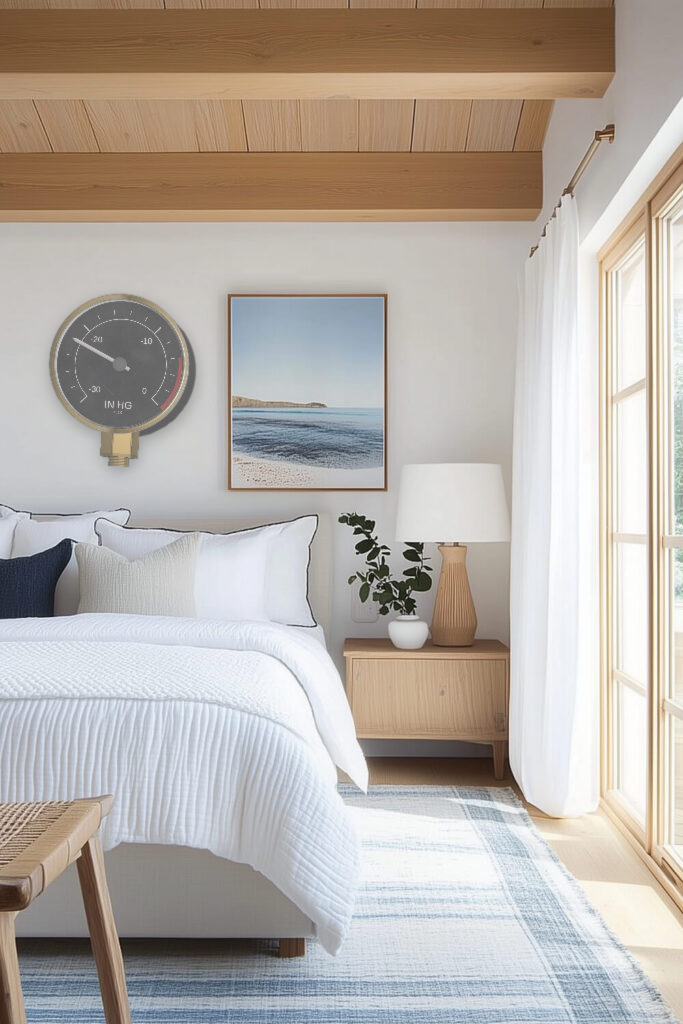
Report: -22; inHg
